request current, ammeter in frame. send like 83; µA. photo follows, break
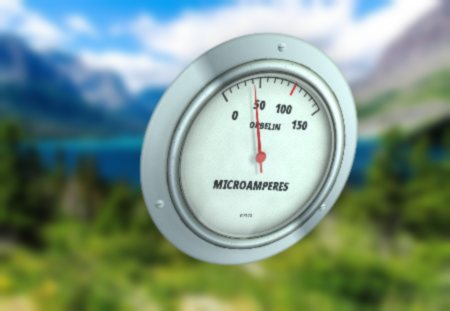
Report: 40; µA
